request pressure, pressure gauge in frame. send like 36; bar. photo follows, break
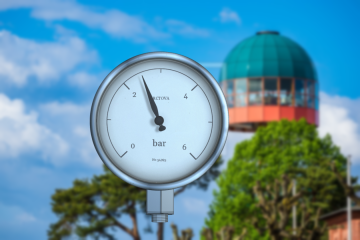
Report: 2.5; bar
